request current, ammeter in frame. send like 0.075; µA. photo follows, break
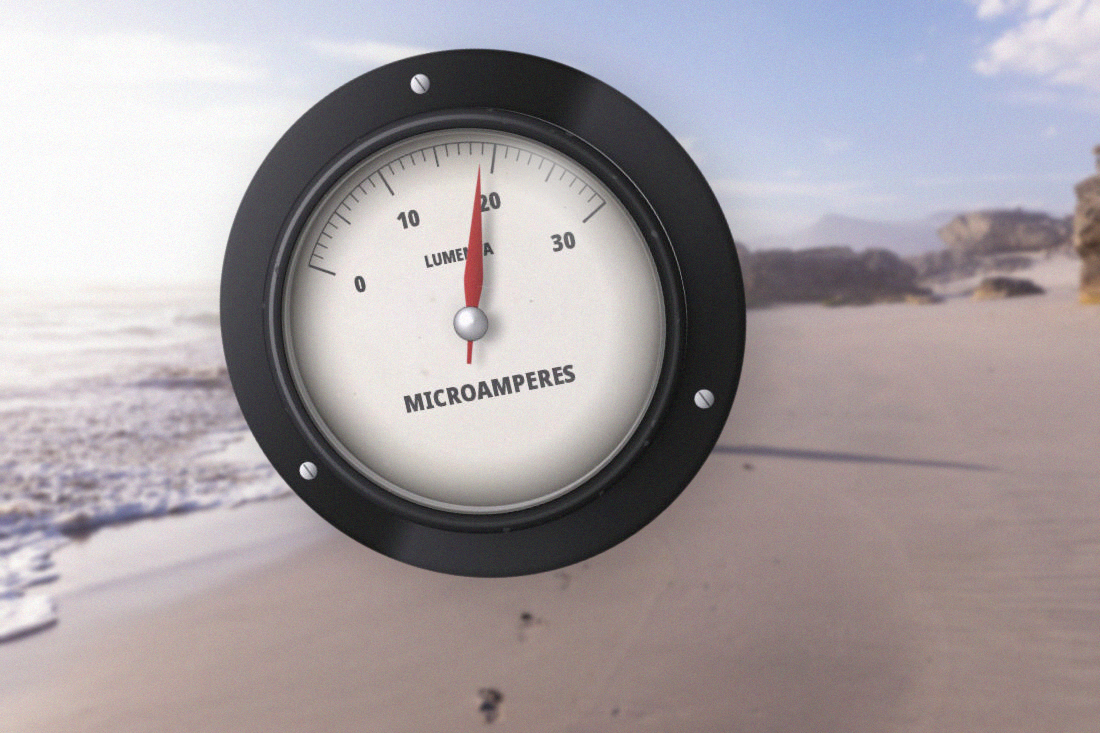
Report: 19; µA
